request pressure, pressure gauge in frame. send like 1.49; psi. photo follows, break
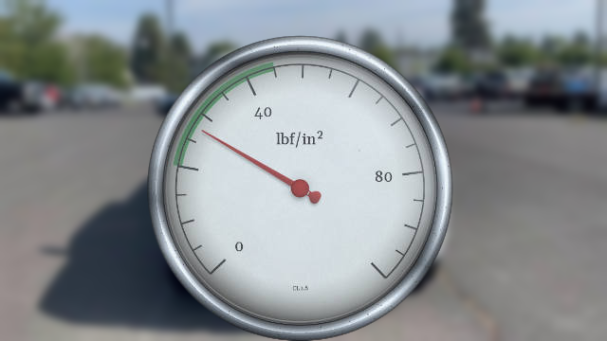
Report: 27.5; psi
